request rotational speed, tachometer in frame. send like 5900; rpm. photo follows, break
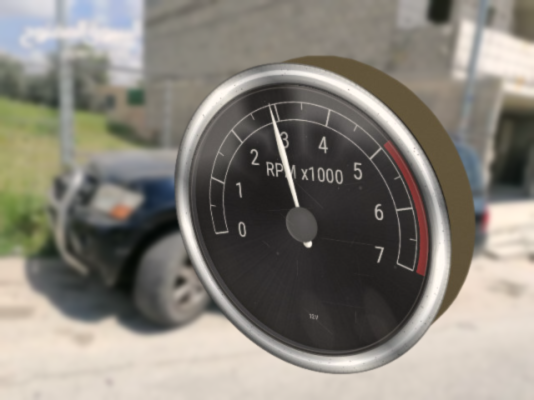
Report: 3000; rpm
